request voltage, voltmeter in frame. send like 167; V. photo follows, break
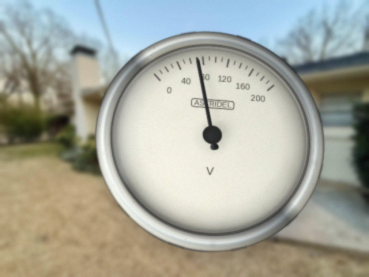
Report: 70; V
